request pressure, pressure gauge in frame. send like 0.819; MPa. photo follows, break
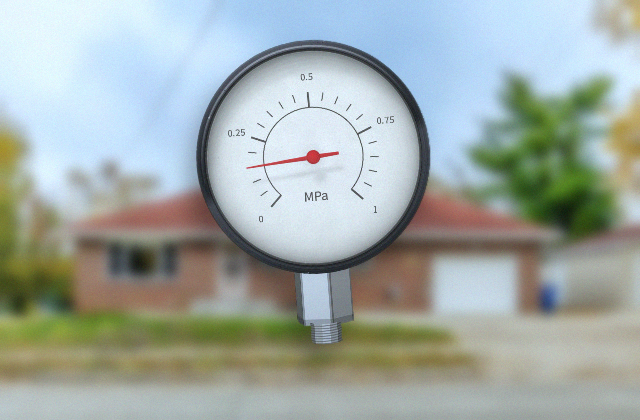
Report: 0.15; MPa
